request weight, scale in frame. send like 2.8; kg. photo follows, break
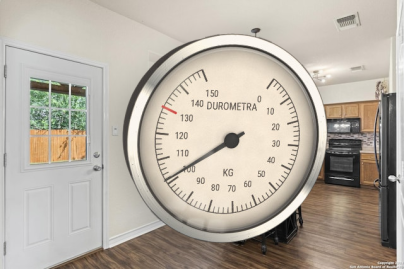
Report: 102; kg
